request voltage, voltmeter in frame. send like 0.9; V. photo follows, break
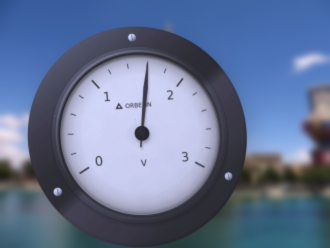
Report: 1.6; V
